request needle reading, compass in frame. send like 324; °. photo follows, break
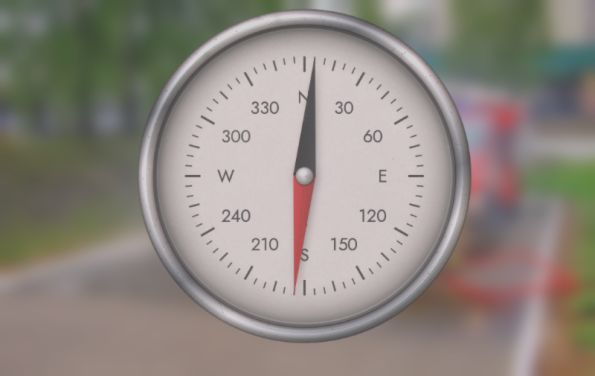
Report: 185; °
